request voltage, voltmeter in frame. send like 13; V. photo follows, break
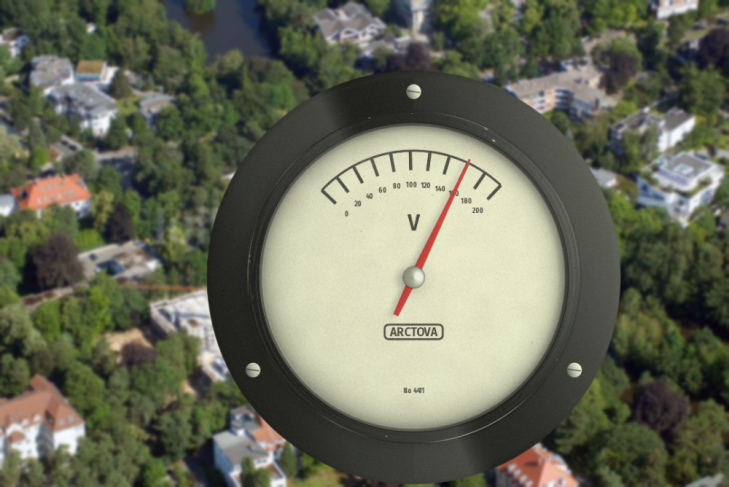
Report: 160; V
